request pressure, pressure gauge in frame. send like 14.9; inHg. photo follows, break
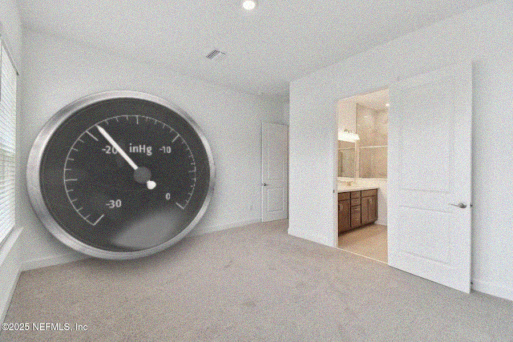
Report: -19; inHg
